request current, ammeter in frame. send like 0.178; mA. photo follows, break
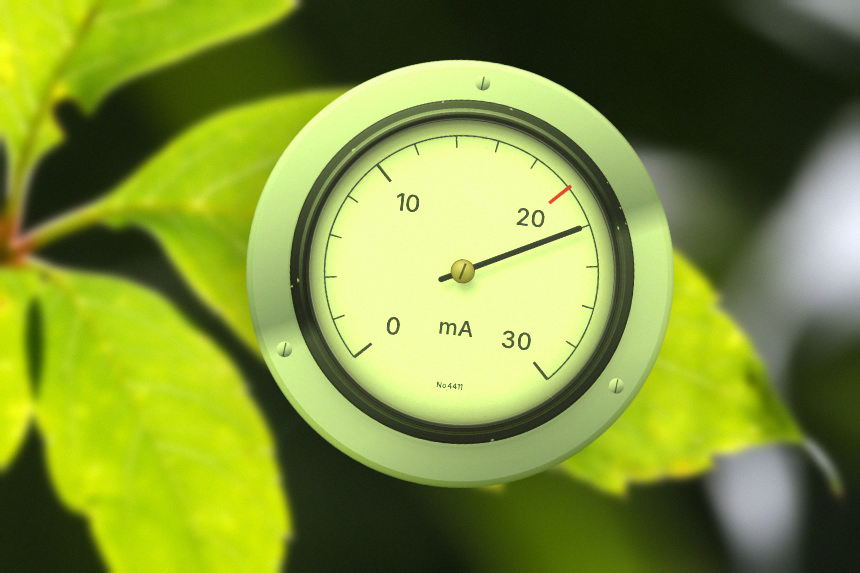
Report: 22; mA
